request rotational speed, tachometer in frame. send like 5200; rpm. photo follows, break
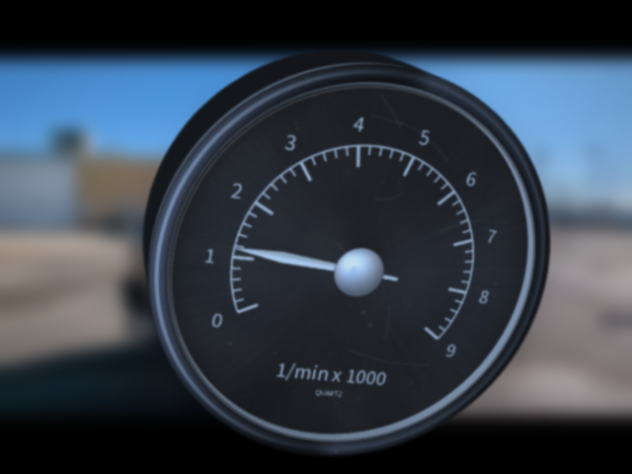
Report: 1200; rpm
